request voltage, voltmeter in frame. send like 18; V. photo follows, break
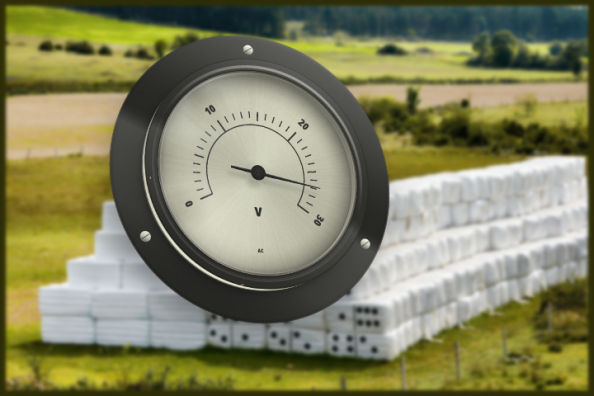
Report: 27; V
